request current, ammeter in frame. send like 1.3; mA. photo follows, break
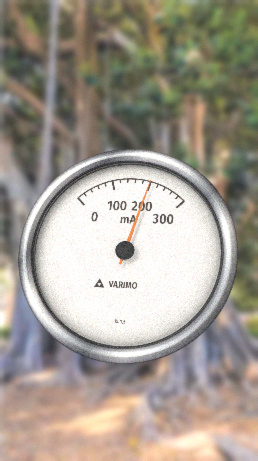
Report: 200; mA
